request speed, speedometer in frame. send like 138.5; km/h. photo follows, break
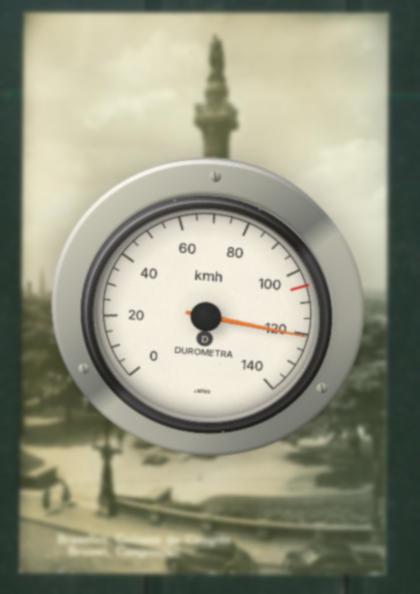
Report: 120; km/h
